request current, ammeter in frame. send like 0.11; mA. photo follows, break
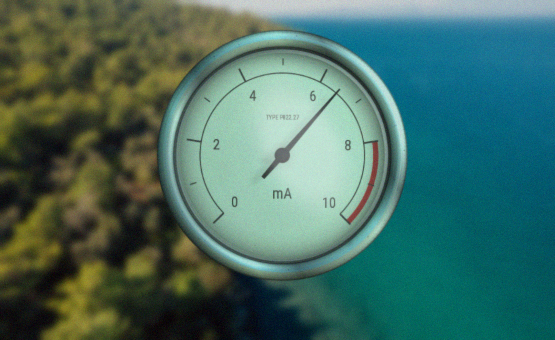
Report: 6.5; mA
